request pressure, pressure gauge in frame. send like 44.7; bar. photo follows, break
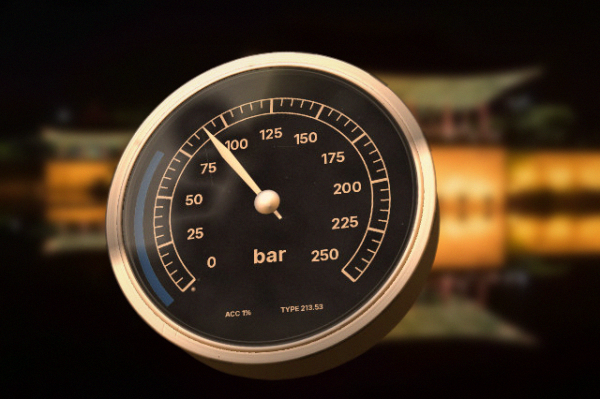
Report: 90; bar
